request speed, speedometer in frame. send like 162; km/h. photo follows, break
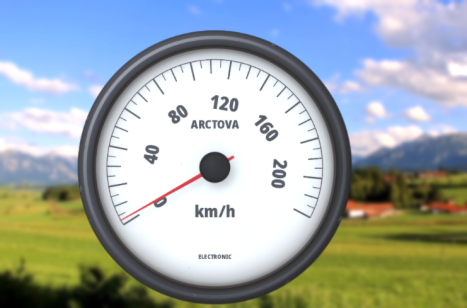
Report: 2.5; km/h
